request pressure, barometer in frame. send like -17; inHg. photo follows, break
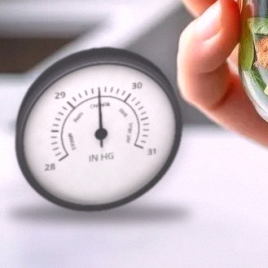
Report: 29.5; inHg
